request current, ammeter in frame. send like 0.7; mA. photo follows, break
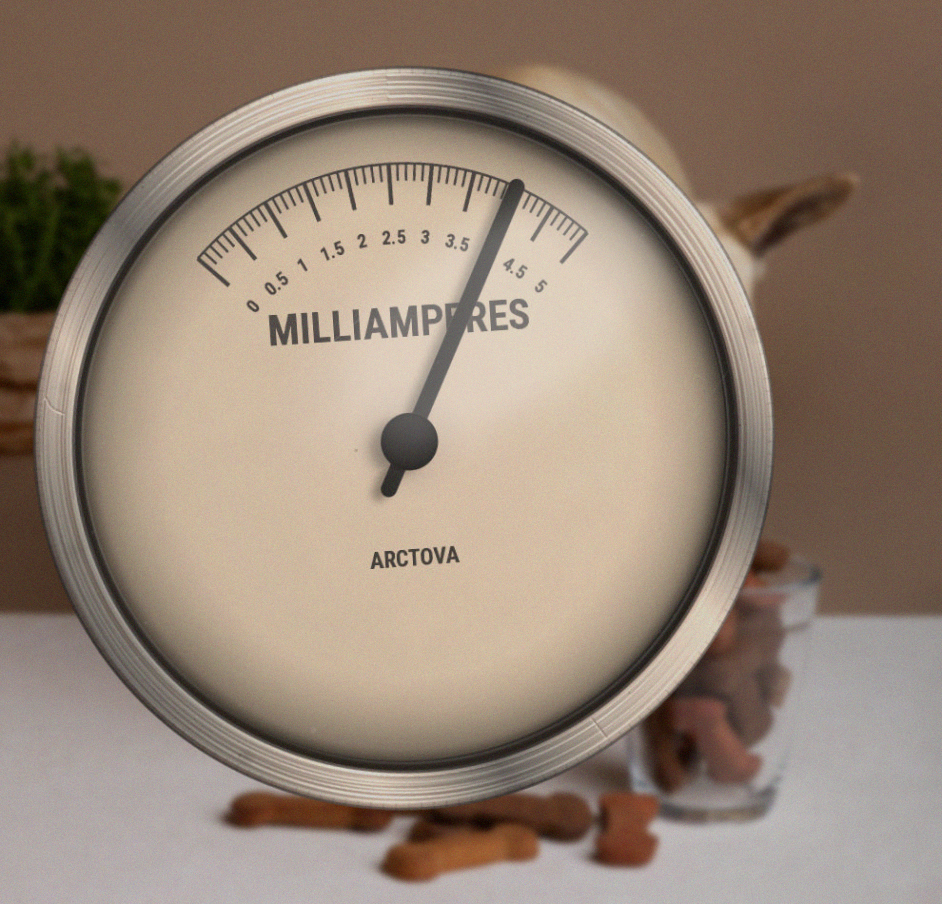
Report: 4; mA
